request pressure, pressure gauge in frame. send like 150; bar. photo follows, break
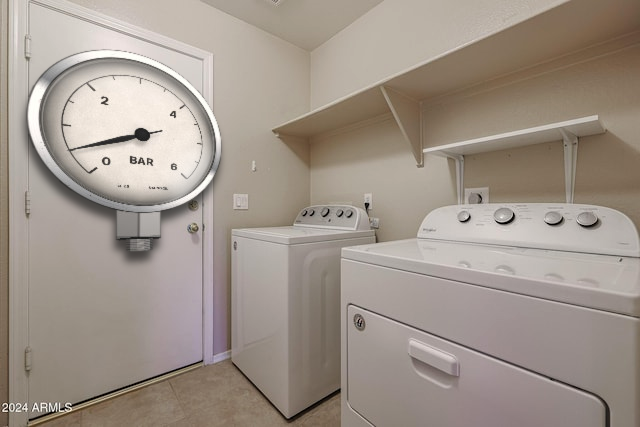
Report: 0.5; bar
